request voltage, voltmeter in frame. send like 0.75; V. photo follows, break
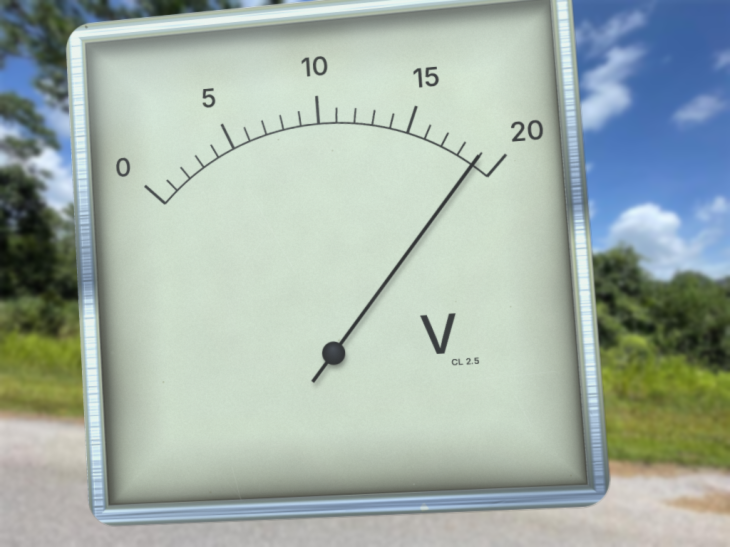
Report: 19; V
